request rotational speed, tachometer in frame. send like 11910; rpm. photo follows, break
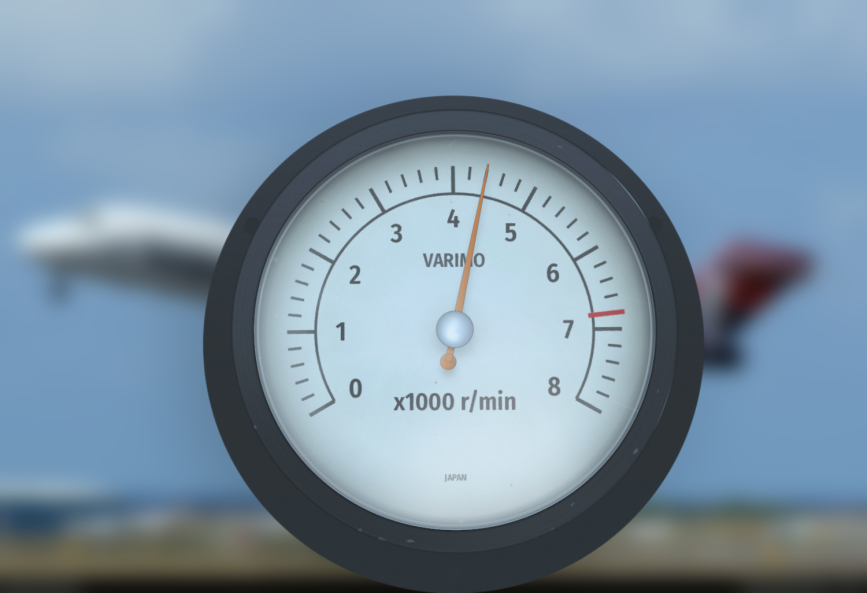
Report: 4400; rpm
